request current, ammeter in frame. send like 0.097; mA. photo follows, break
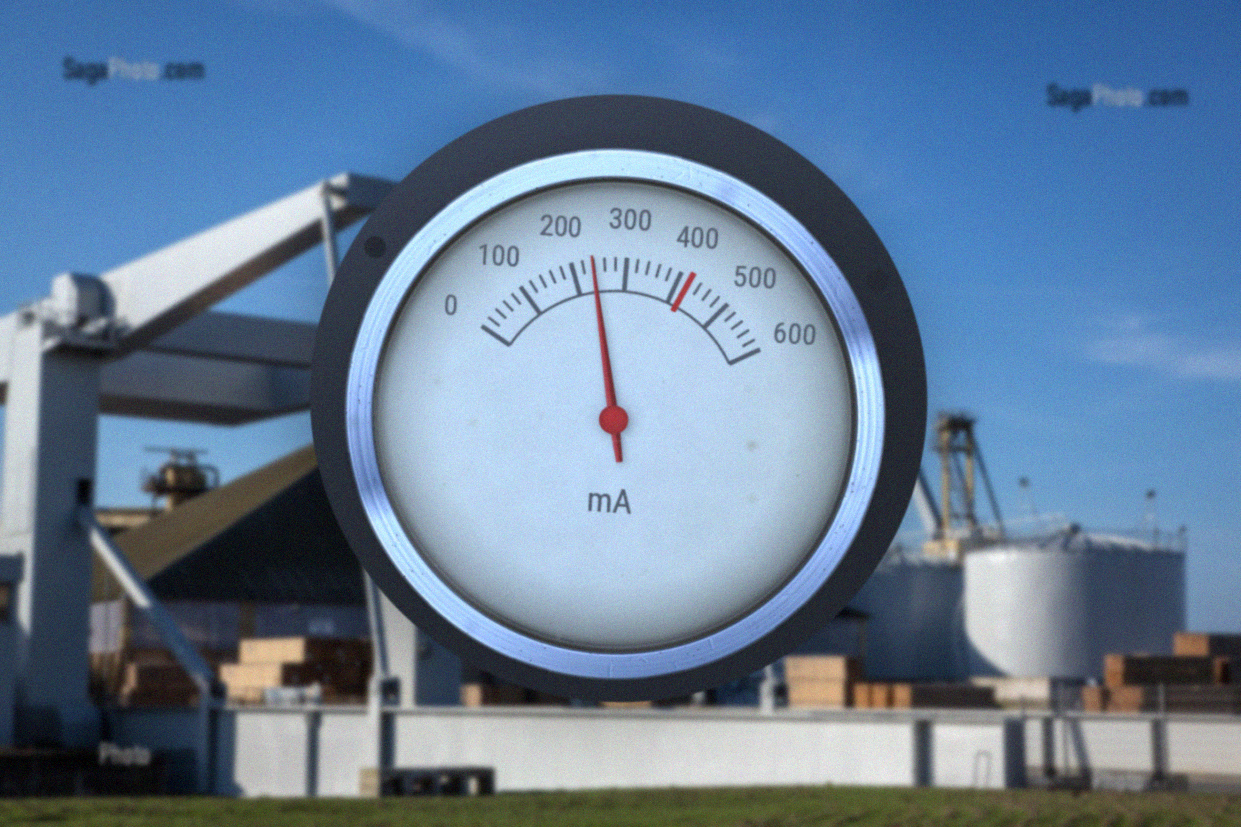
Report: 240; mA
